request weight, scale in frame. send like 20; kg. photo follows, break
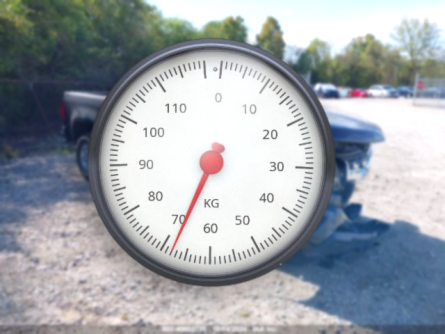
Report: 68; kg
